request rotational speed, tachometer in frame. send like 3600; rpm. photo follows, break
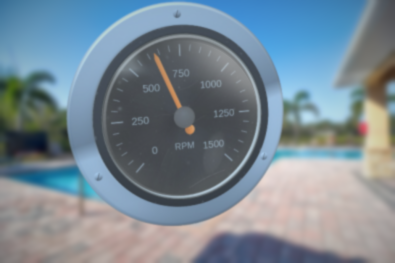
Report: 625; rpm
